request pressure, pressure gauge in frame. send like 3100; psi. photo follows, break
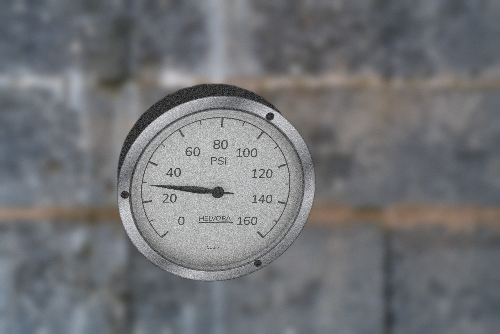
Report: 30; psi
